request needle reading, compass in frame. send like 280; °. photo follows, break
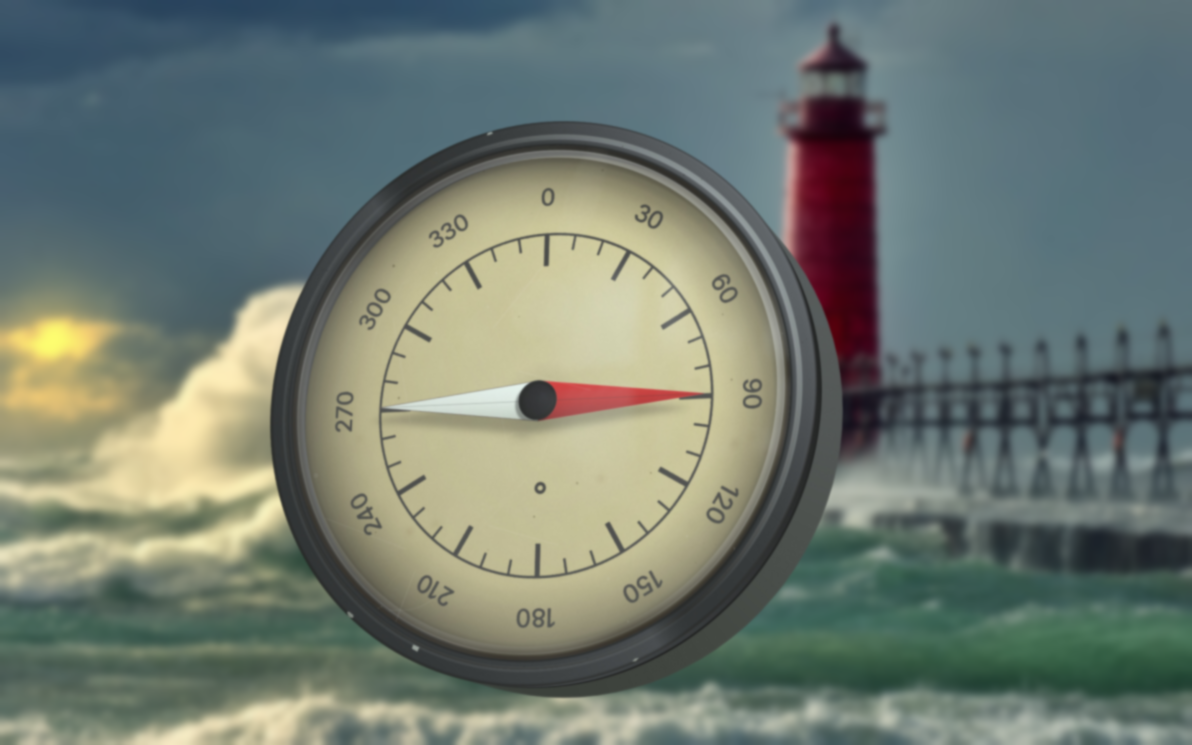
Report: 90; °
